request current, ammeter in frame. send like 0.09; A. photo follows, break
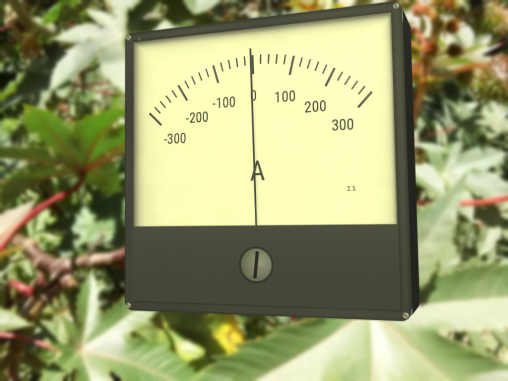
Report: 0; A
